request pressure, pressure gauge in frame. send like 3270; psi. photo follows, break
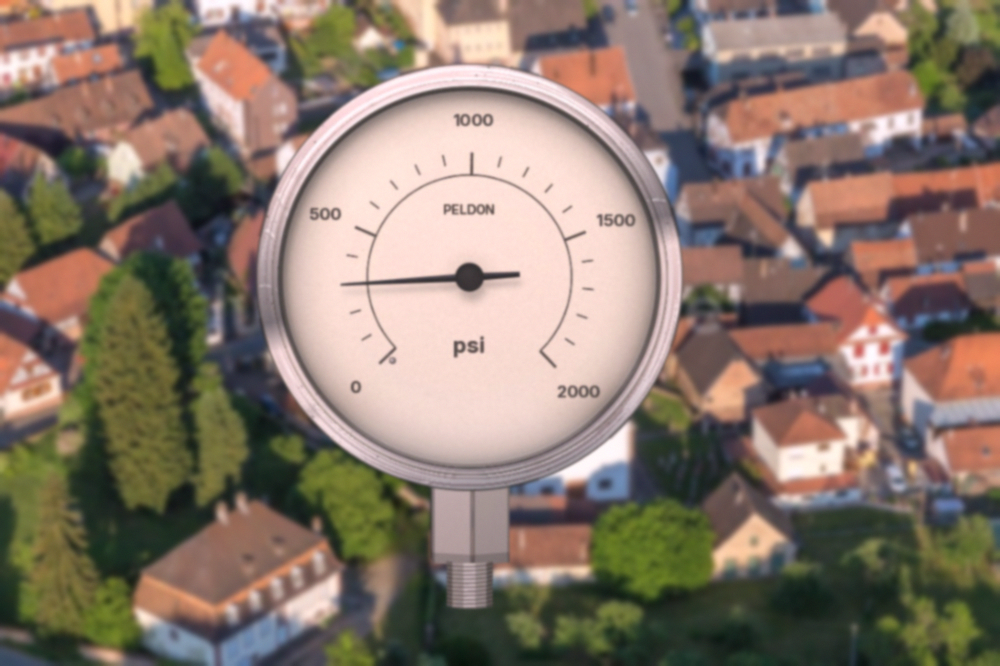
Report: 300; psi
